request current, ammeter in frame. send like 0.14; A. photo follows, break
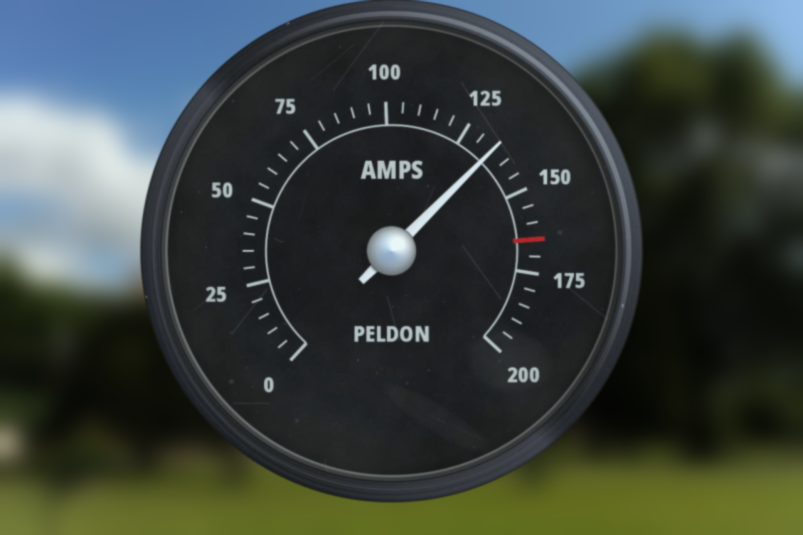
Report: 135; A
